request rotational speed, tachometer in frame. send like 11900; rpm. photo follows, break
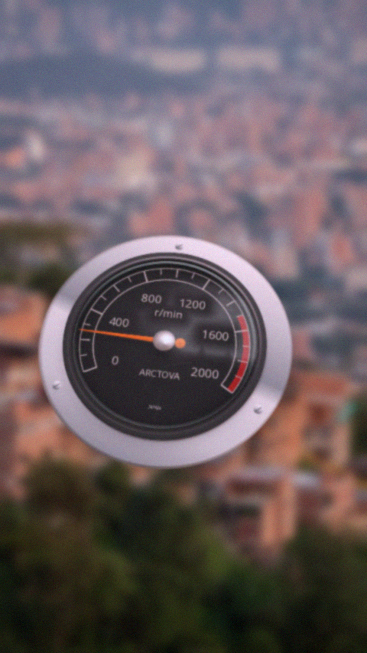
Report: 250; rpm
